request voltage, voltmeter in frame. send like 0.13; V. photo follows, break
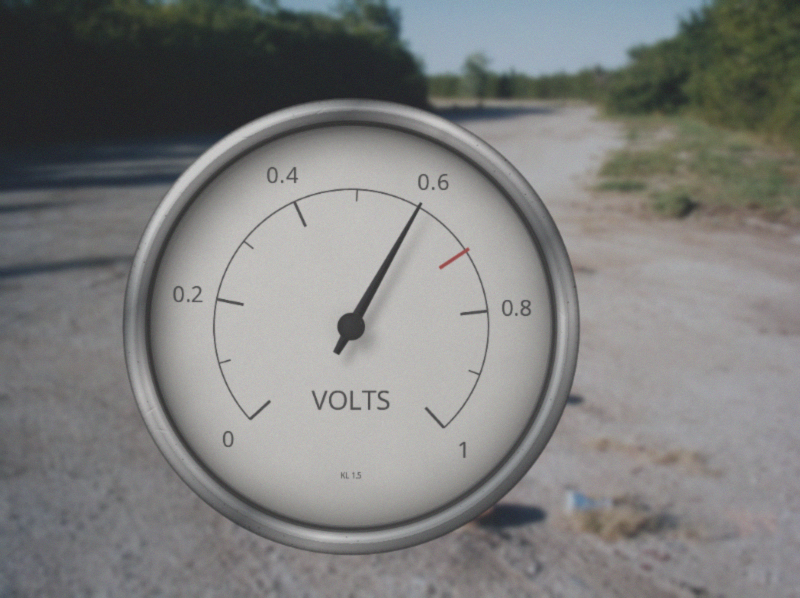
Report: 0.6; V
